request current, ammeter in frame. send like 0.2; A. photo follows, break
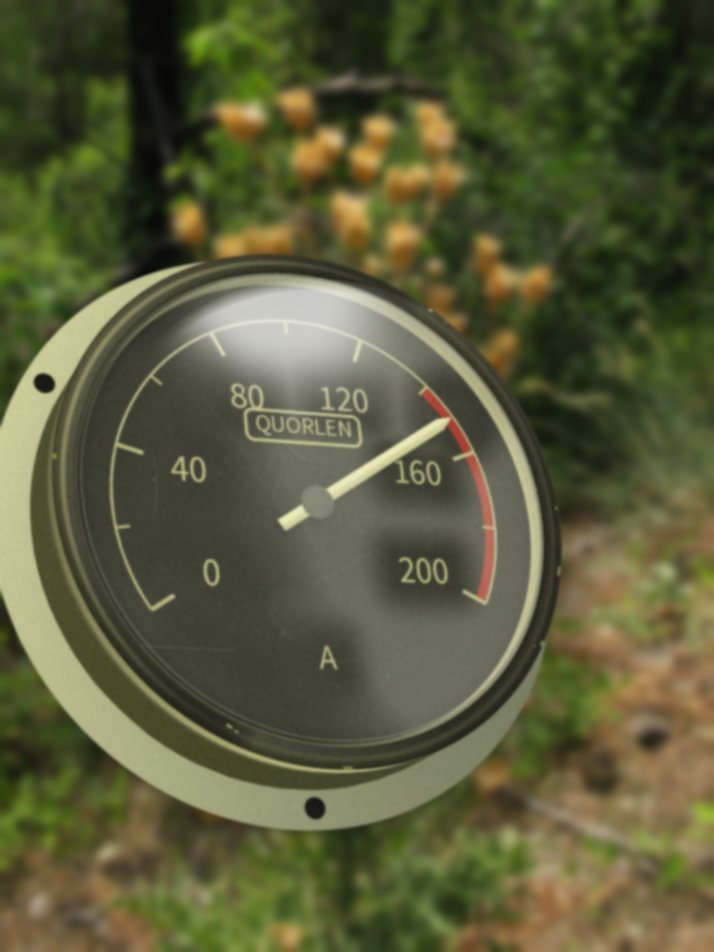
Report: 150; A
